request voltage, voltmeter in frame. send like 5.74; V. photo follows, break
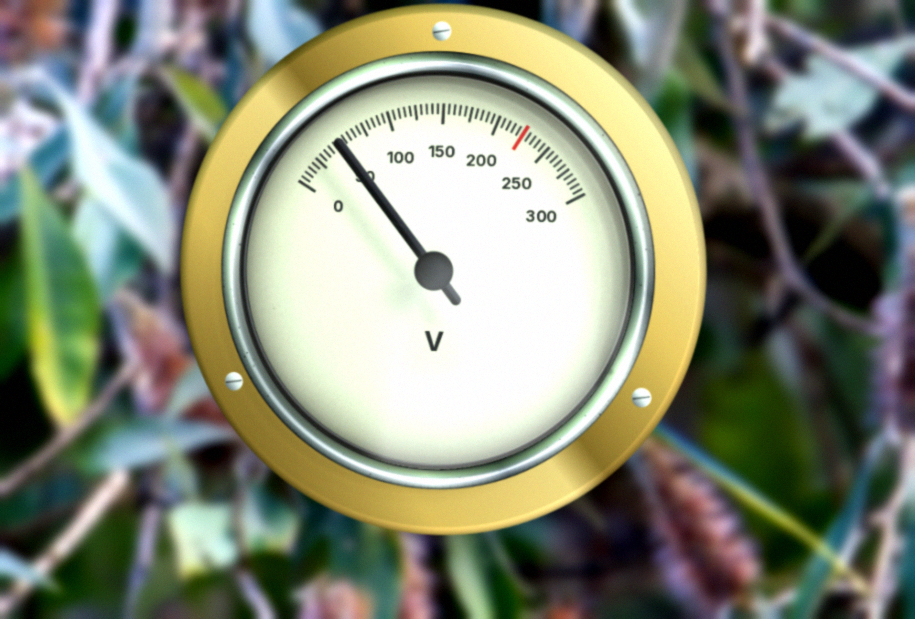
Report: 50; V
